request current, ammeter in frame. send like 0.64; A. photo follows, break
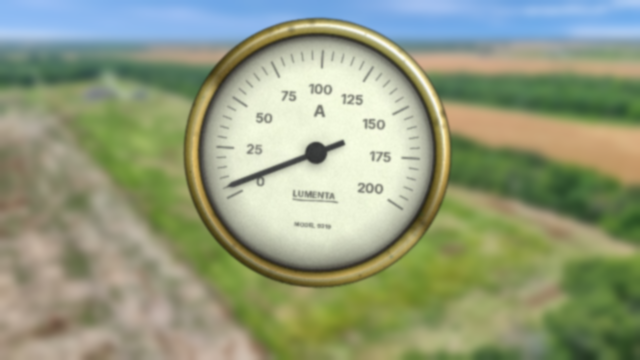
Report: 5; A
